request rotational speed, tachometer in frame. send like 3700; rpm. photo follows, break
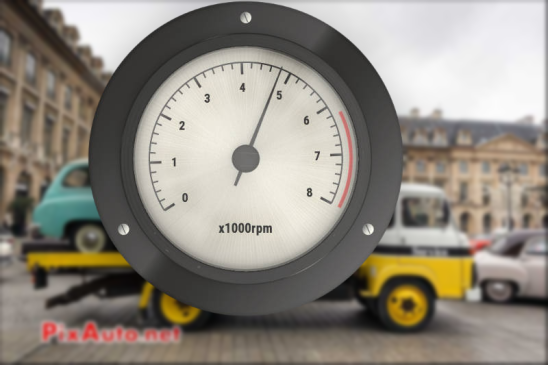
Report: 4800; rpm
